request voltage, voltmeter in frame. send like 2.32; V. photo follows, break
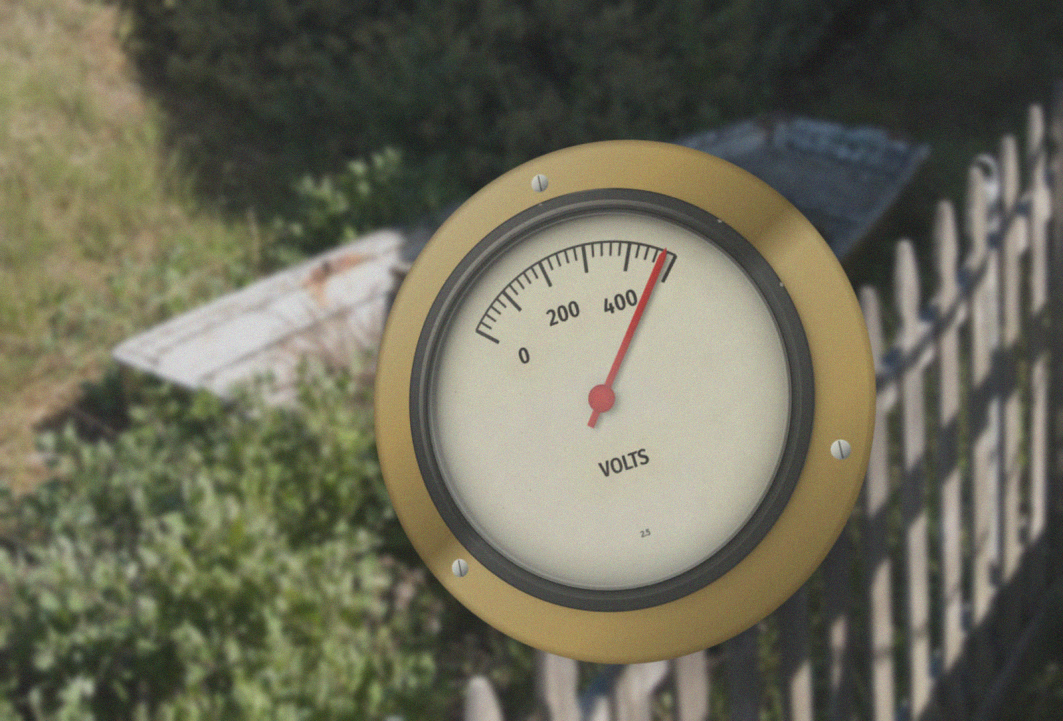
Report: 480; V
